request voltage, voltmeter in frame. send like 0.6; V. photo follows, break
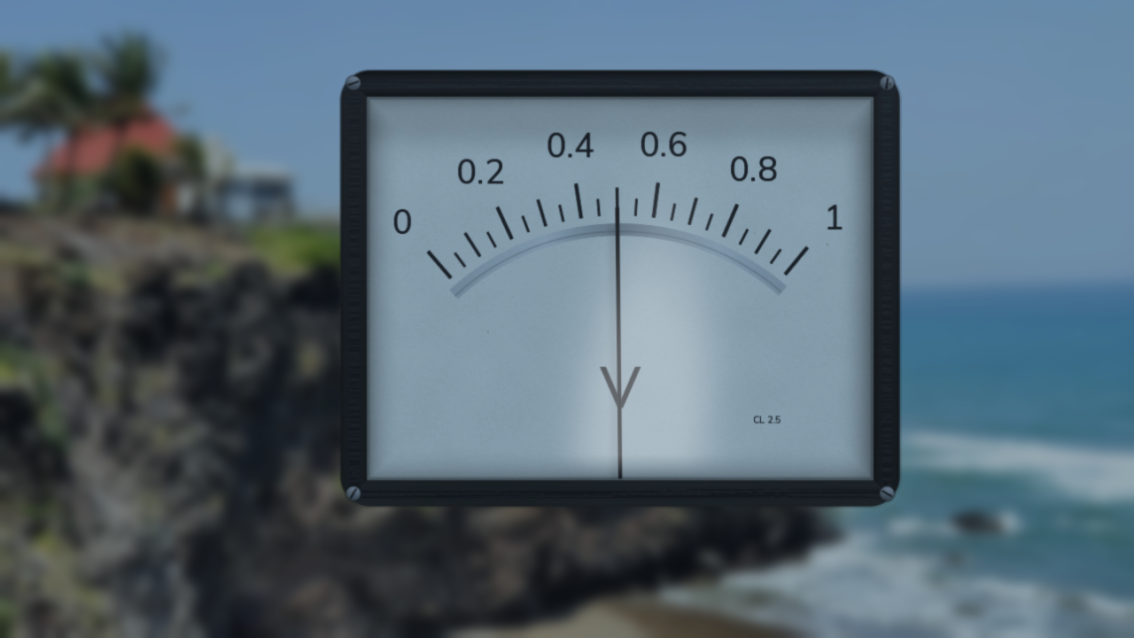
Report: 0.5; V
